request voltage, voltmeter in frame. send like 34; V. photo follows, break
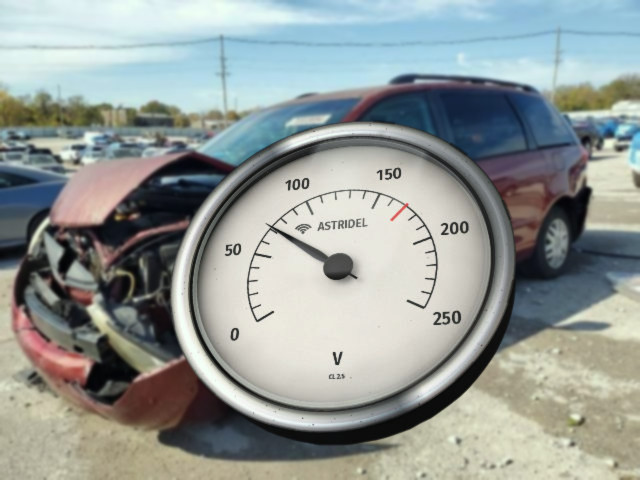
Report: 70; V
